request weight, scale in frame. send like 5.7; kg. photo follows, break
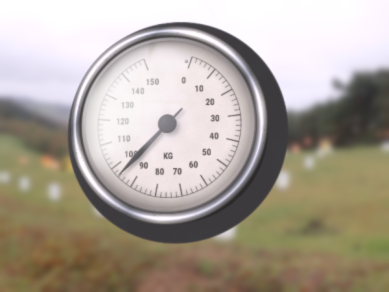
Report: 96; kg
